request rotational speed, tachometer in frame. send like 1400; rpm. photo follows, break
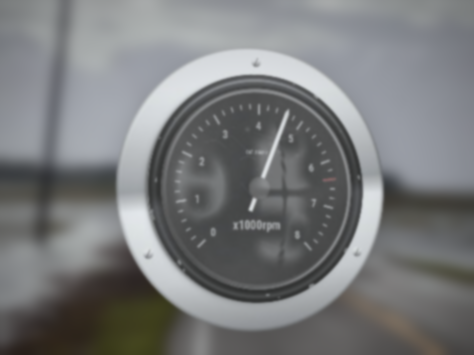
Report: 4600; rpm
